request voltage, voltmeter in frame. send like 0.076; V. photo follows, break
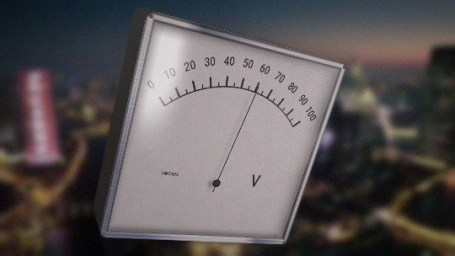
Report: 60; V
